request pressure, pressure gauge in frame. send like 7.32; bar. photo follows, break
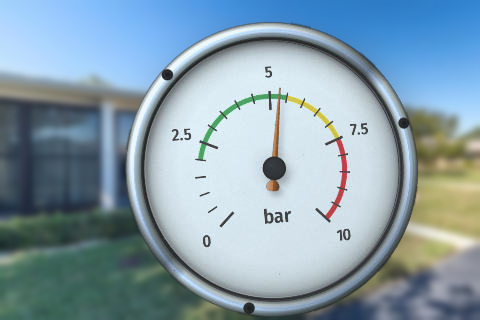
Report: 5.25; bar
